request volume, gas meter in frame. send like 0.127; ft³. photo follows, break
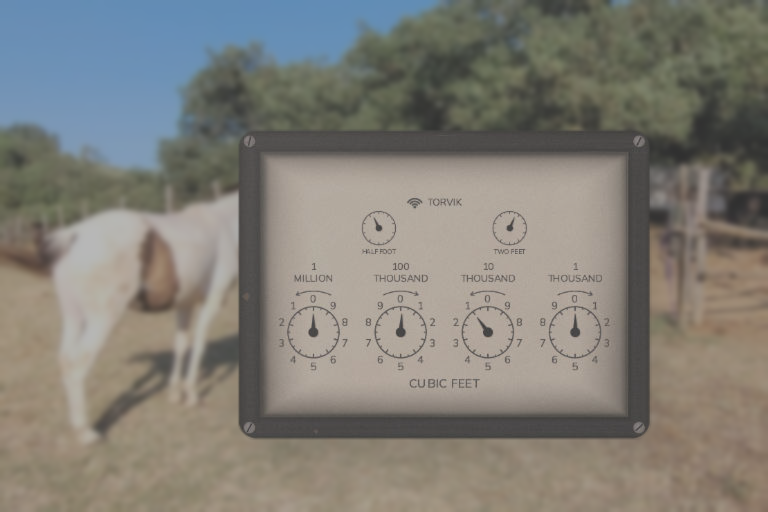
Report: 1000; ft³
